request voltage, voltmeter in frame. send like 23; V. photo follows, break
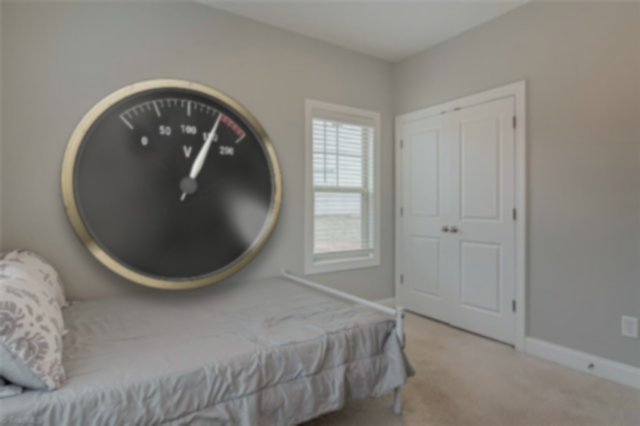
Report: 150; V
